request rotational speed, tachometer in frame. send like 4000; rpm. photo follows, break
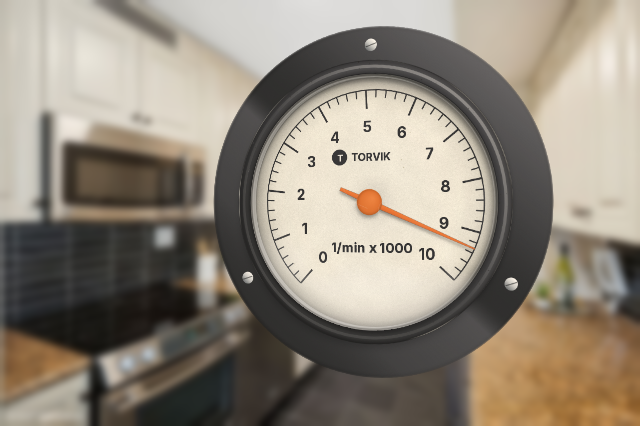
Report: 9300; rpm
